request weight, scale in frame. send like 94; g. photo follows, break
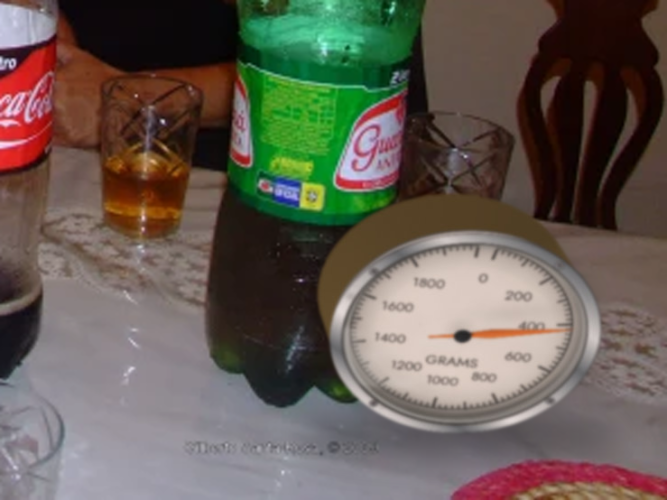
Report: 400; g
